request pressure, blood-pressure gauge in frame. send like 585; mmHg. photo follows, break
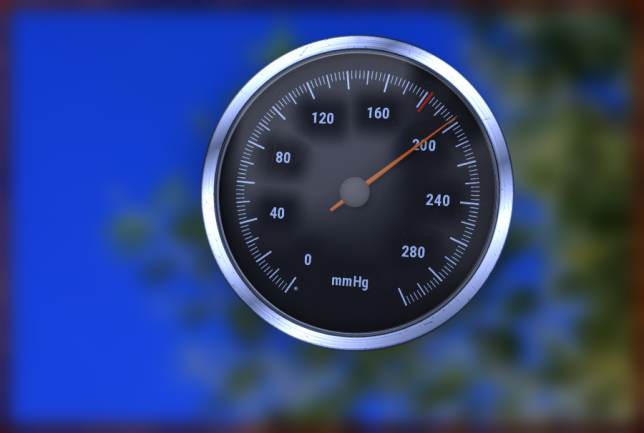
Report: 198; mmHg
